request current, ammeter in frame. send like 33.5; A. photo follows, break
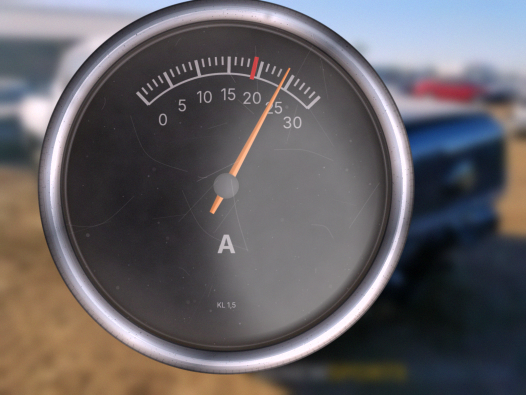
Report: 24; A
